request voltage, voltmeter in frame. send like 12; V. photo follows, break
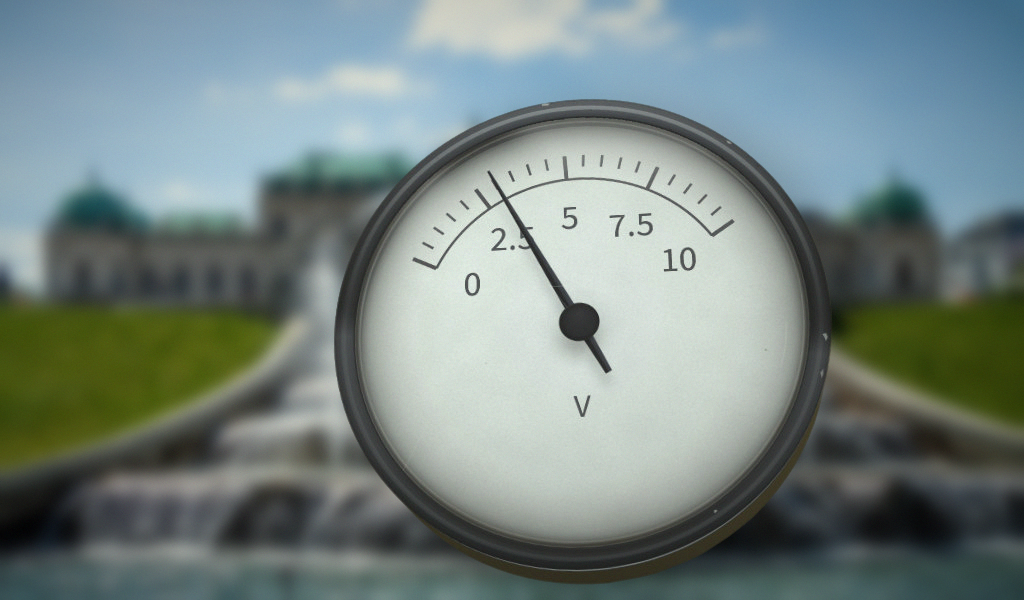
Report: 3; V
